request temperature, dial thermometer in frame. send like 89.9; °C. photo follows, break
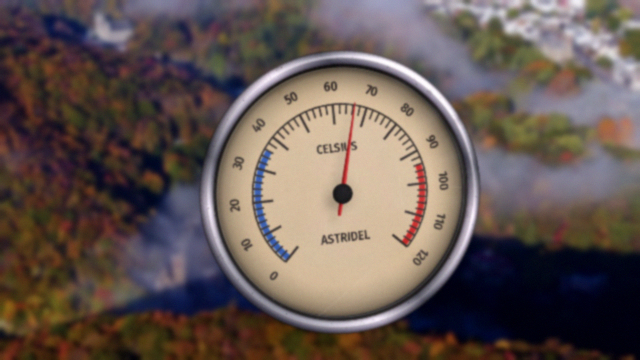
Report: 66; °C
